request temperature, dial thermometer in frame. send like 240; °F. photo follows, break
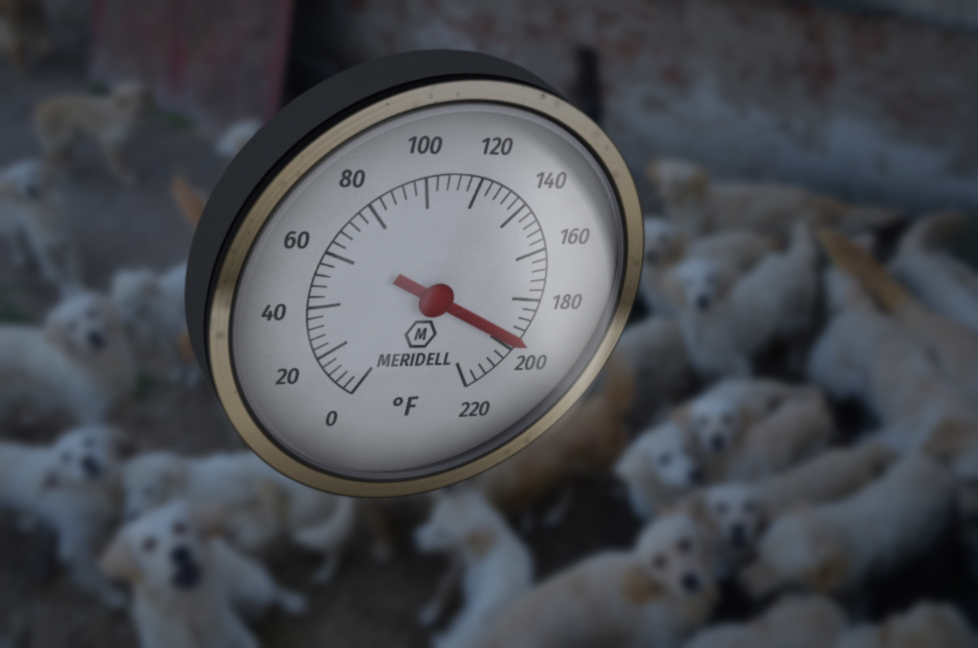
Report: 196; °F
